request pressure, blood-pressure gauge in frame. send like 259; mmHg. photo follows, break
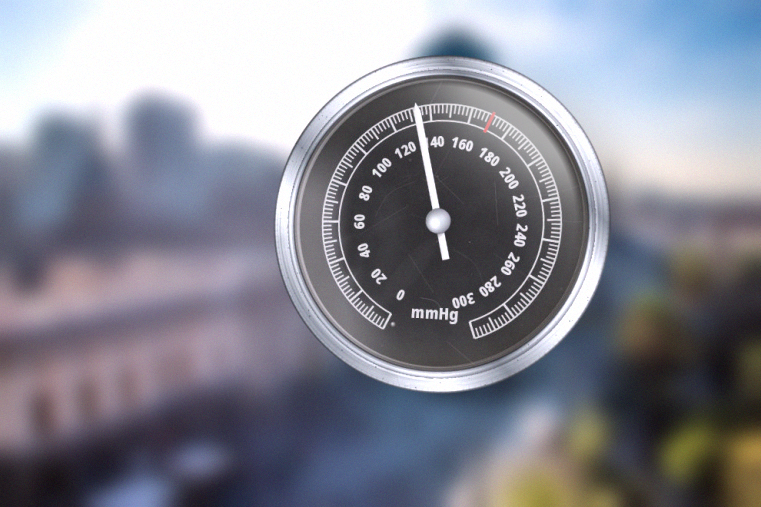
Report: 134; mmHg
